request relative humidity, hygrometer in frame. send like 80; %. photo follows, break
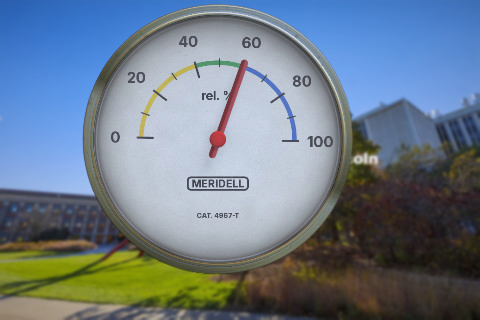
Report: 60; %
